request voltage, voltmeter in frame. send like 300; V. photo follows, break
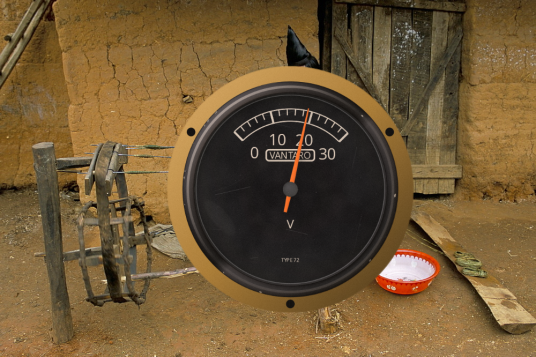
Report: 19; V
